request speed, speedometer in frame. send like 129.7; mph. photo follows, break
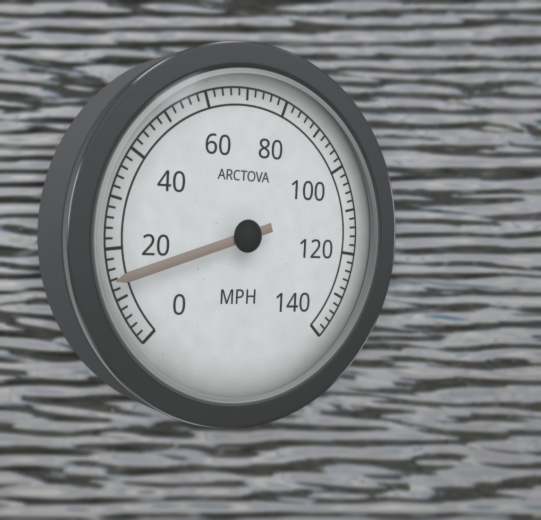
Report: 14; mph
